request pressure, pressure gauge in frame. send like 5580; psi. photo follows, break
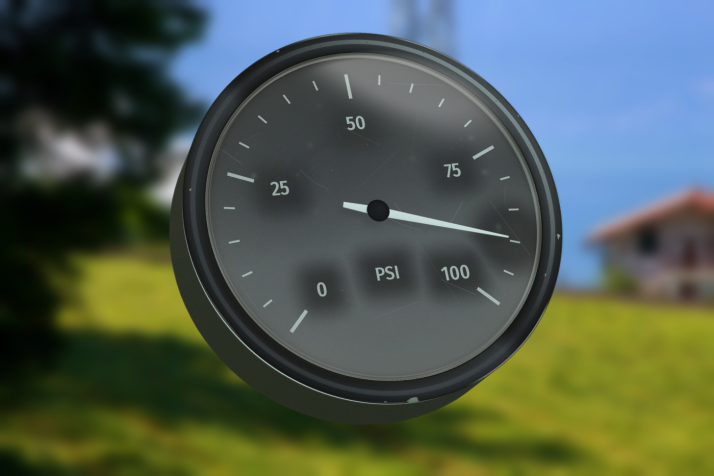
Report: 90; psi
